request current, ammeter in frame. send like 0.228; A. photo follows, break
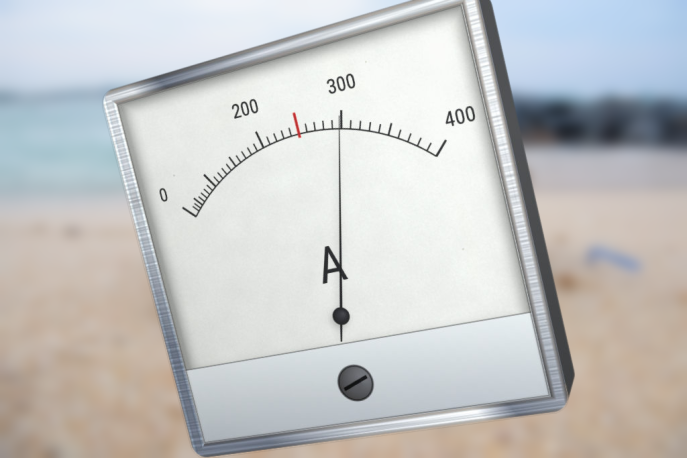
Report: 300; A
